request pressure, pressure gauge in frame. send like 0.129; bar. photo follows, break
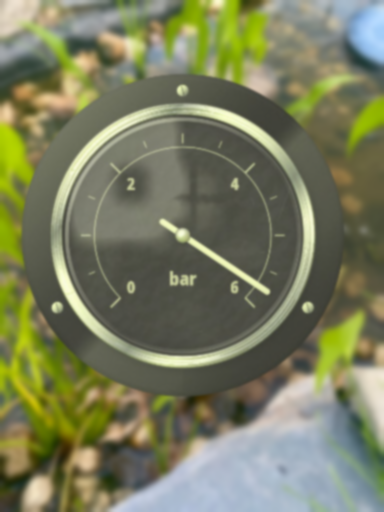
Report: 5.75; bar
